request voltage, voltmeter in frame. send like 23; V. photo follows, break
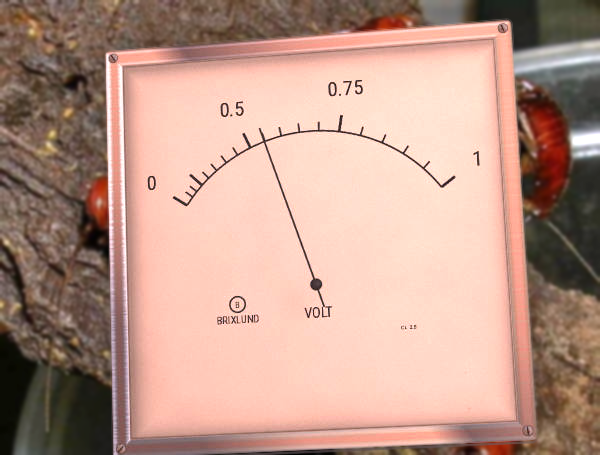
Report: 0.55; V
